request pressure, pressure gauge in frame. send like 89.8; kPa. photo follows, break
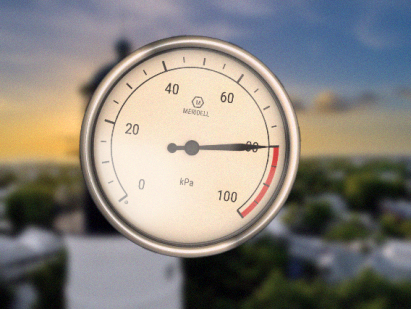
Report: 80; kPa
